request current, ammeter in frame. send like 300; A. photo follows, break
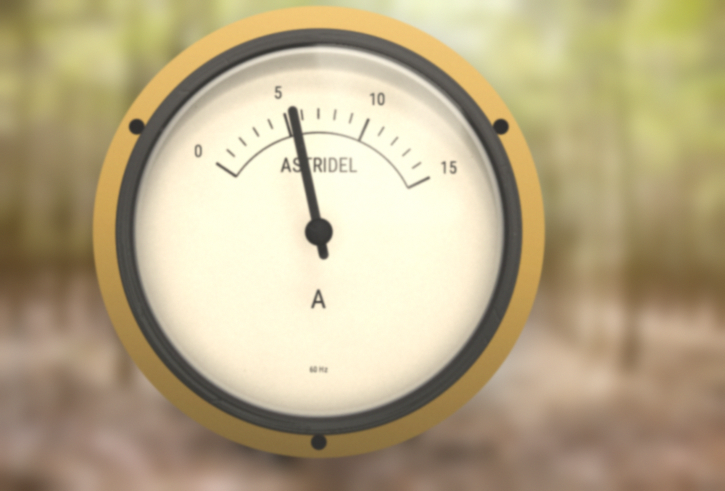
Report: 5.5; A
